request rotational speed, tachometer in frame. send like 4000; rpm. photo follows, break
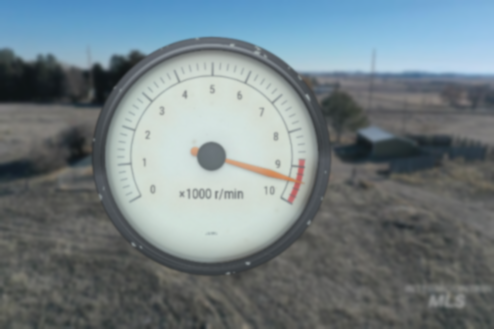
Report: 9400; rpm
